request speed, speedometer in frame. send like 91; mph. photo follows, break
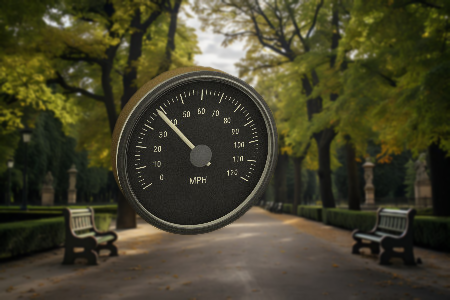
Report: 38; mph
